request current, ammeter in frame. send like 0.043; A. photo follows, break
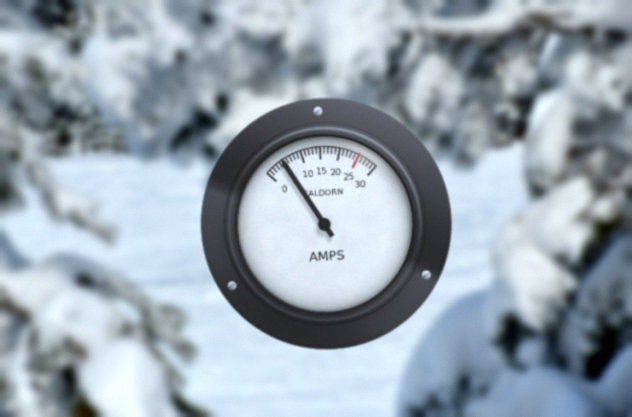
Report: 5; A
